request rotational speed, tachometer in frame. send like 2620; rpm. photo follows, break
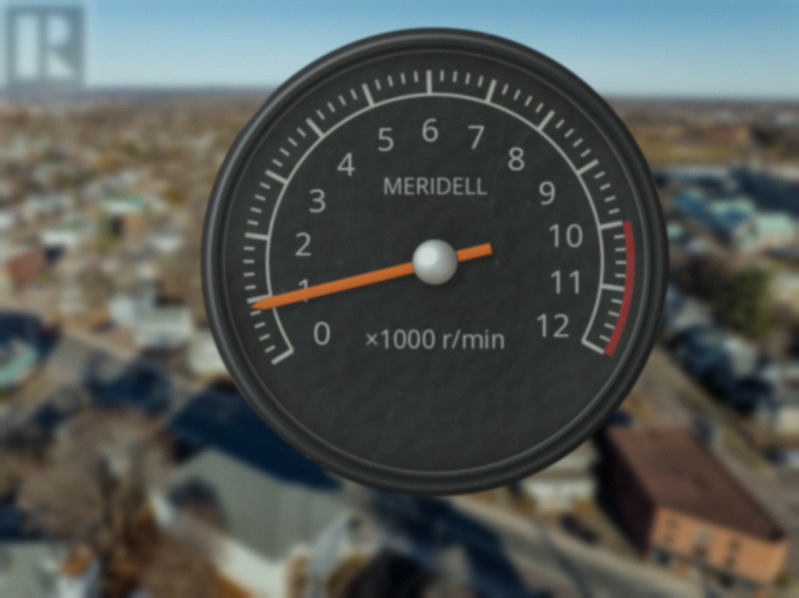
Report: 900; rpm
